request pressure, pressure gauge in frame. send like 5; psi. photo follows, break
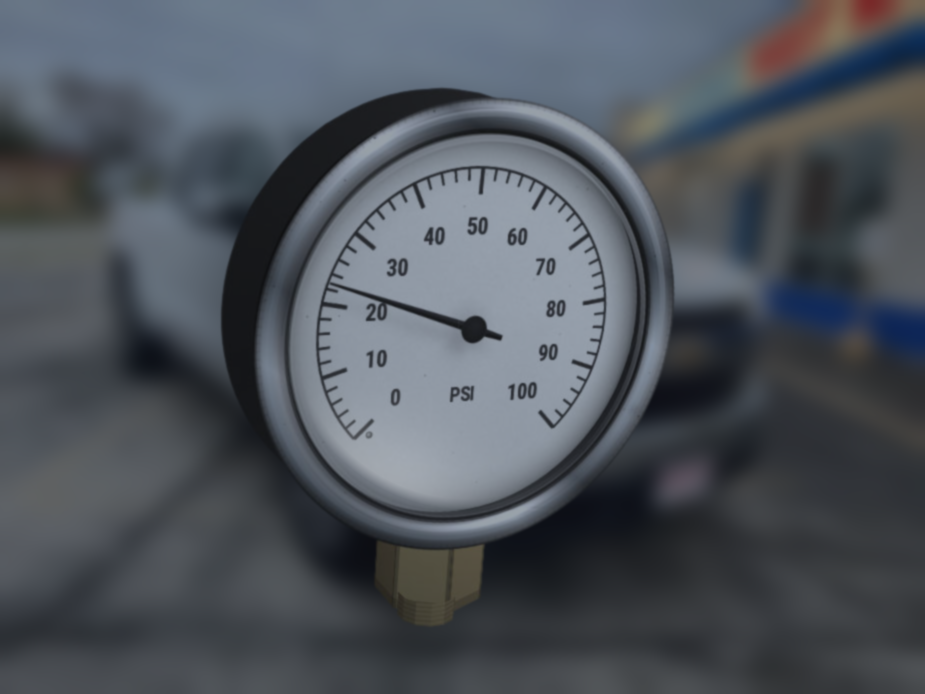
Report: 23; psi
